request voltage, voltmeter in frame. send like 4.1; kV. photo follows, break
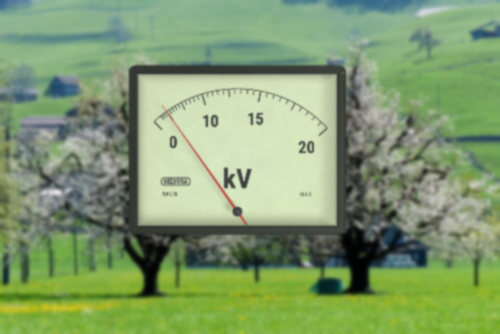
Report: 5; kV
